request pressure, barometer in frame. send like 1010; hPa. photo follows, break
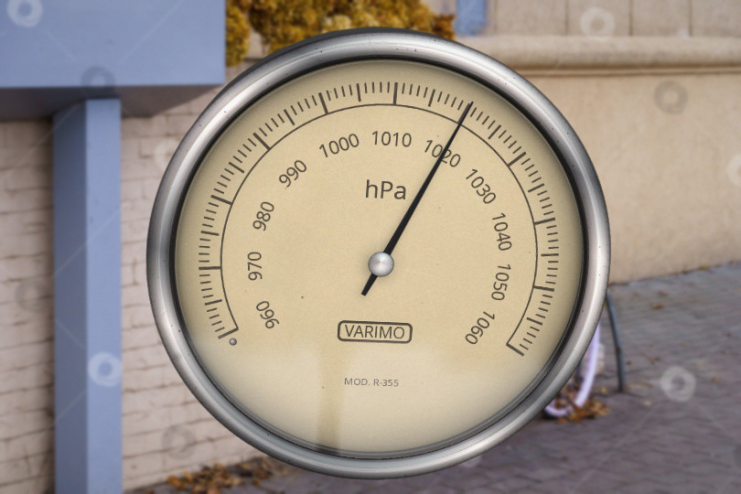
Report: 1020; hPa
